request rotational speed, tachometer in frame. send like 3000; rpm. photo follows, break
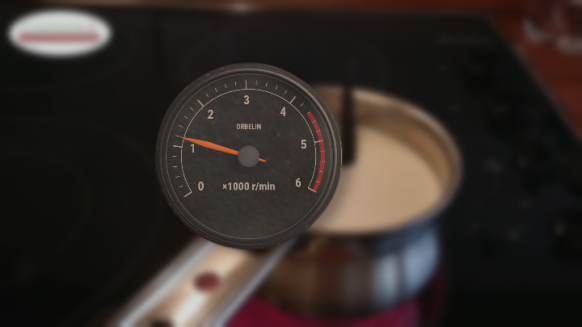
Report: 1200; rpm
